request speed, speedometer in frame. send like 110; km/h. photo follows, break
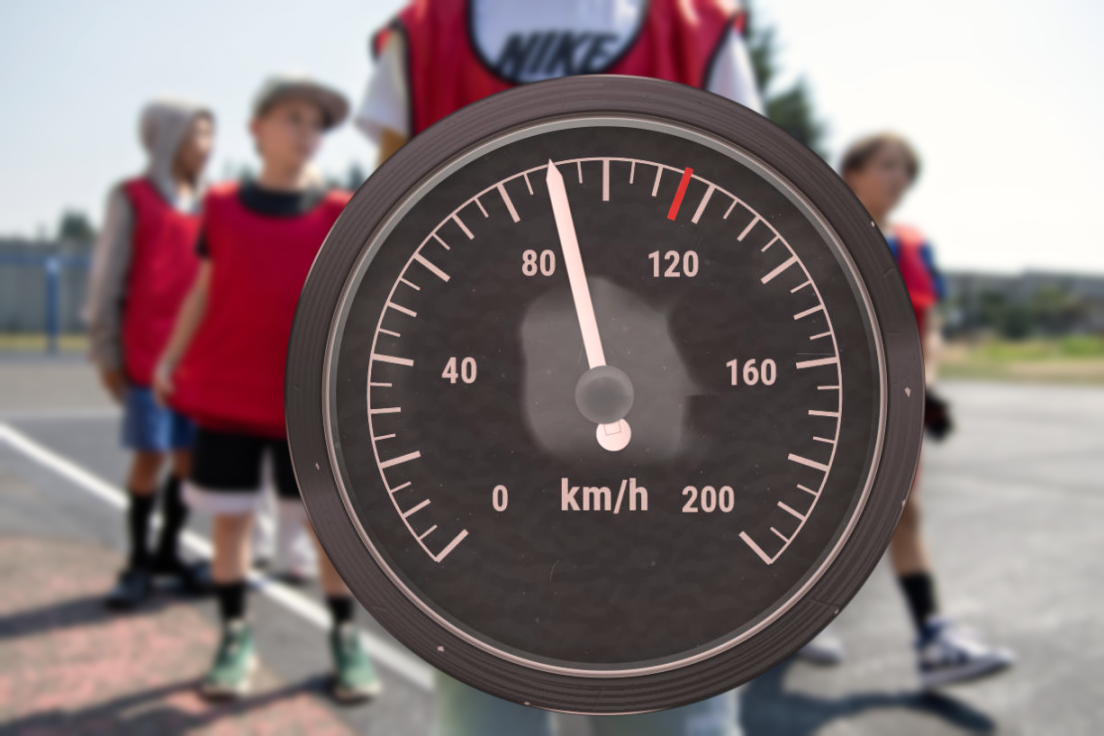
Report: 90; km/h
